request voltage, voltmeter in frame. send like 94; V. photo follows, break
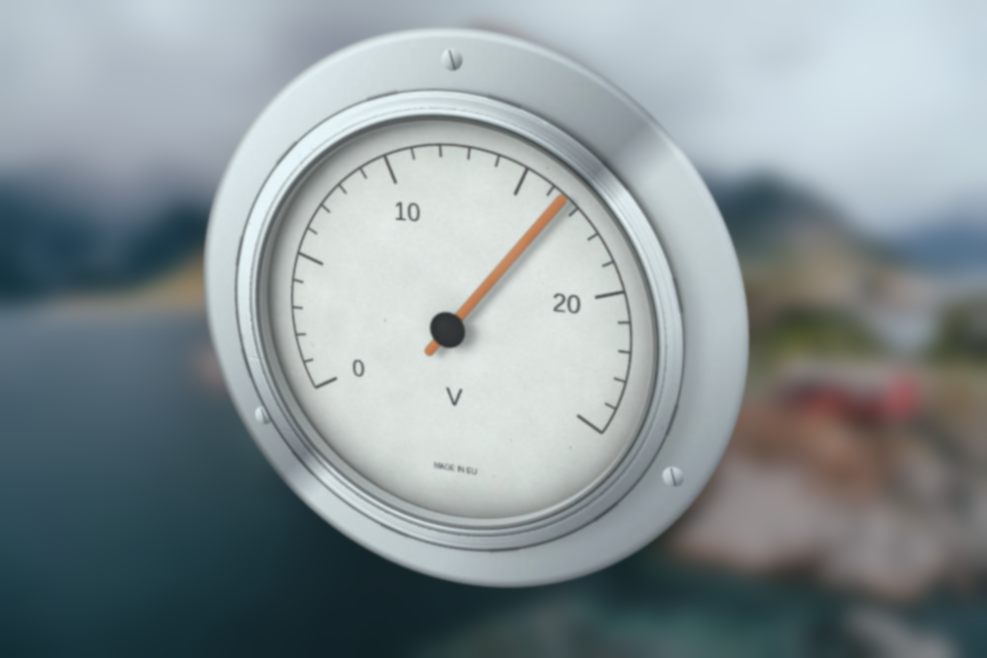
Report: 16.5; V
